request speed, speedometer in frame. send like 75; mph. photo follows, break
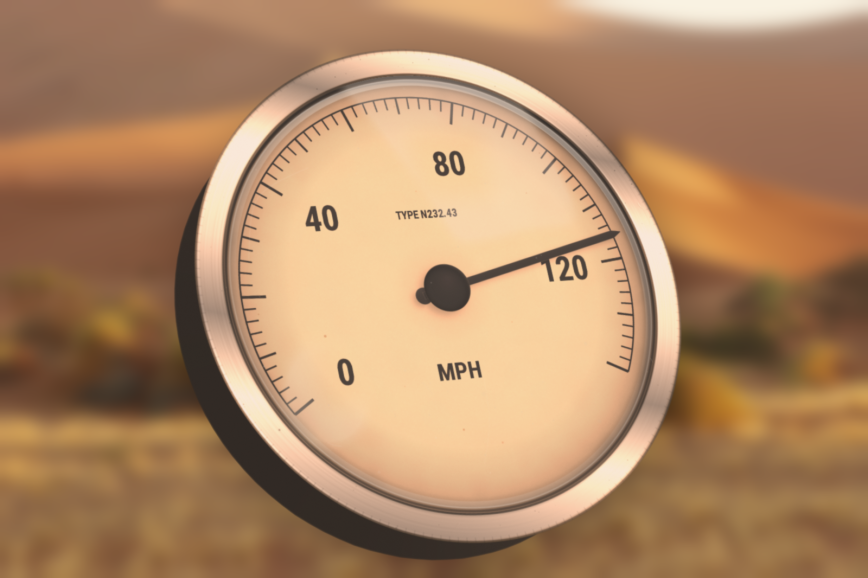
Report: 116; mph
